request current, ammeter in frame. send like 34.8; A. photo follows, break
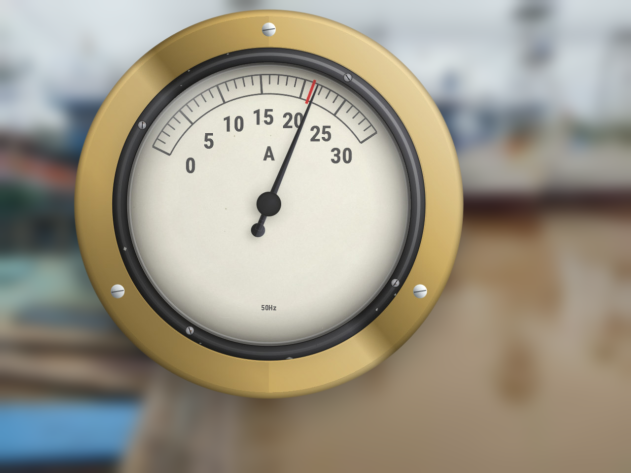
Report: 21.5; A
